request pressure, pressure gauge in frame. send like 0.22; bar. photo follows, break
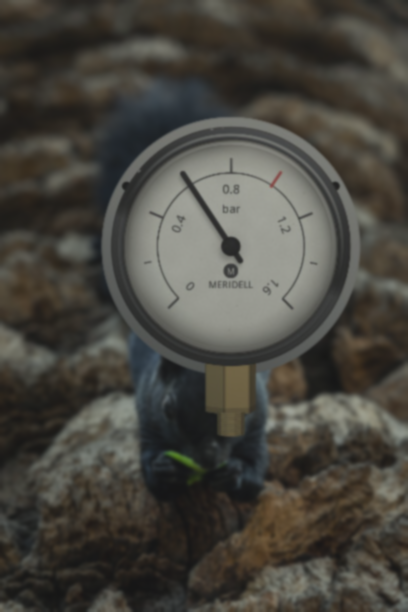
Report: 0.6; bar
